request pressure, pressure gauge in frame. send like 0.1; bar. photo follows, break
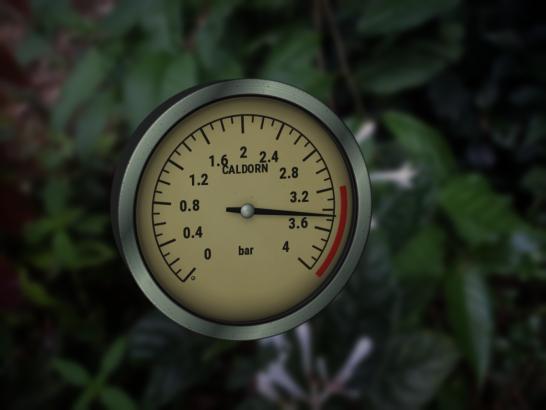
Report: 3.45; bar
